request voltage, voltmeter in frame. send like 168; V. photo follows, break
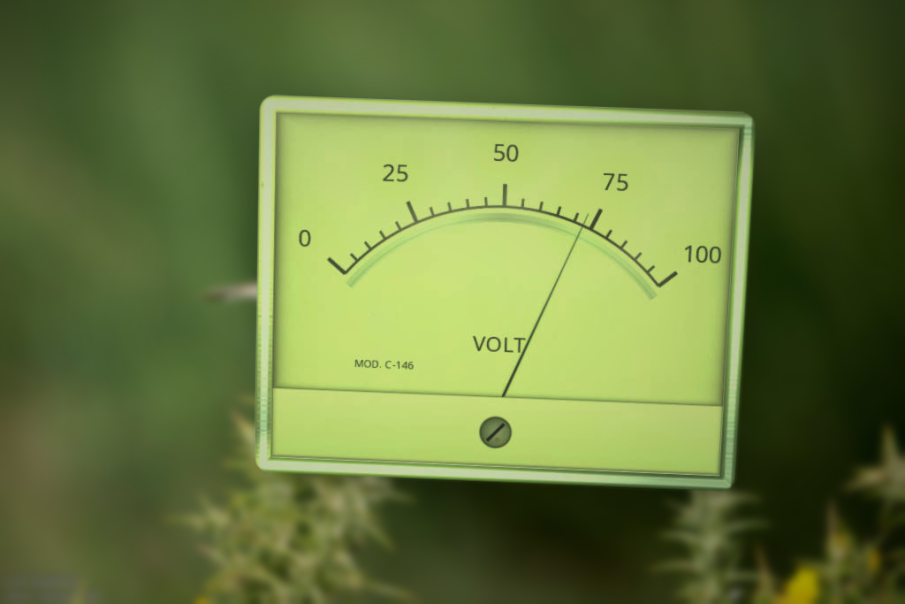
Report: 72.5; V
